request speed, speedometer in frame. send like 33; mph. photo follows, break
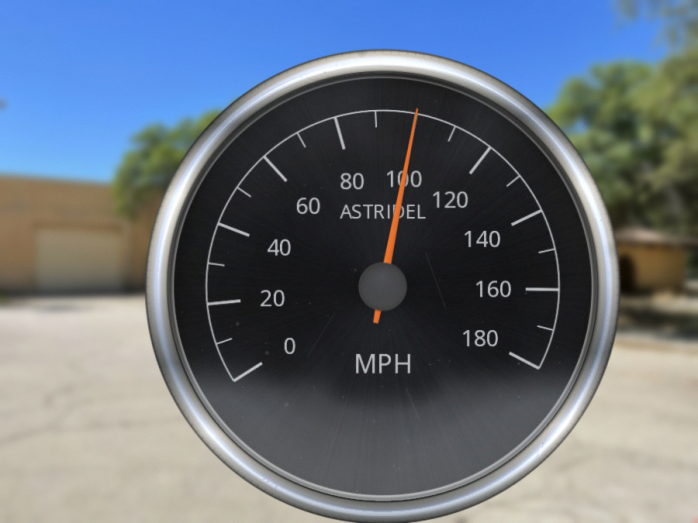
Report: 100; mph
